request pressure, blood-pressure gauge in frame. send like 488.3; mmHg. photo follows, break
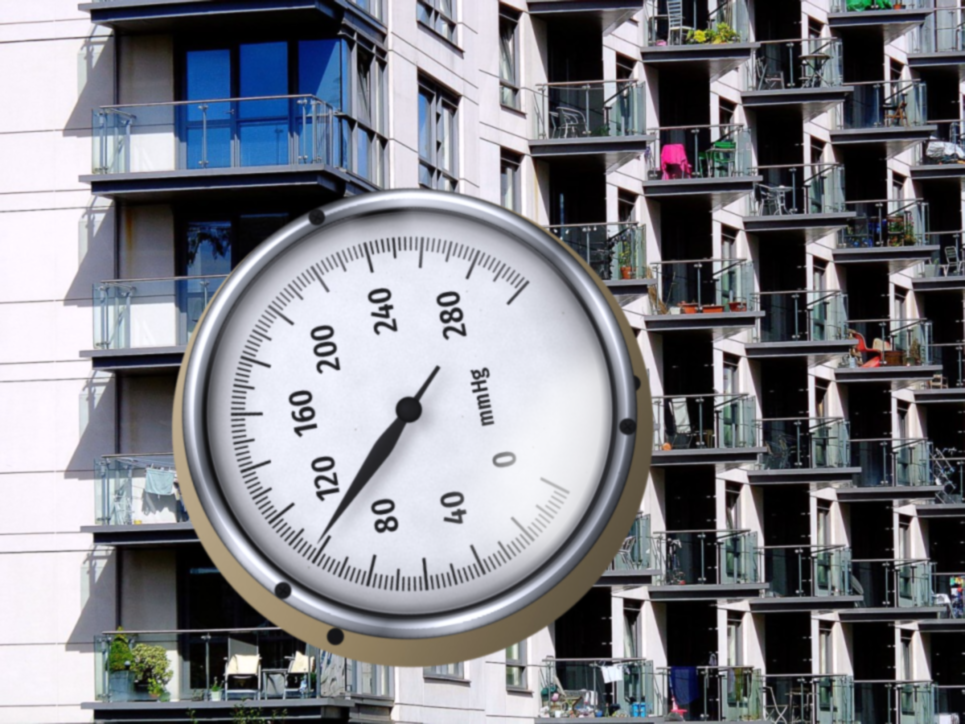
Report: 102; mmHg
